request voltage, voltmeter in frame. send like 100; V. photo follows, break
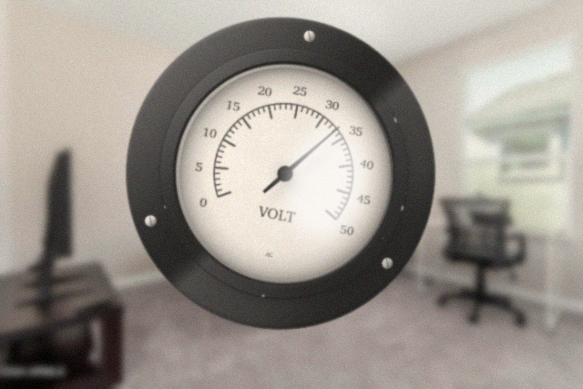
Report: 33; V
